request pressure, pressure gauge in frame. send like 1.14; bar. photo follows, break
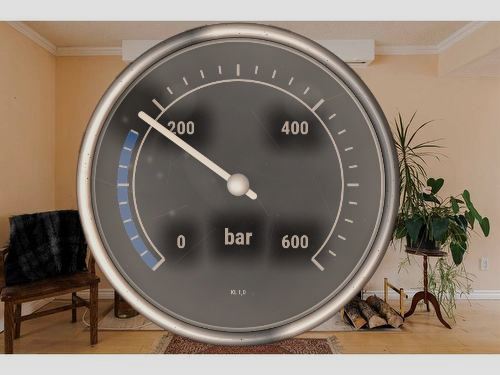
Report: 180; bar
